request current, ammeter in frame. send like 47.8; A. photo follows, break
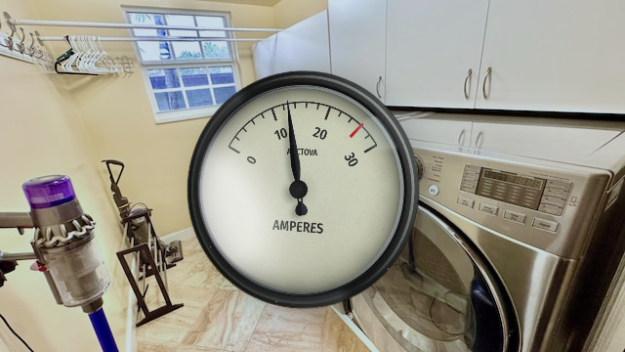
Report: 13; A
